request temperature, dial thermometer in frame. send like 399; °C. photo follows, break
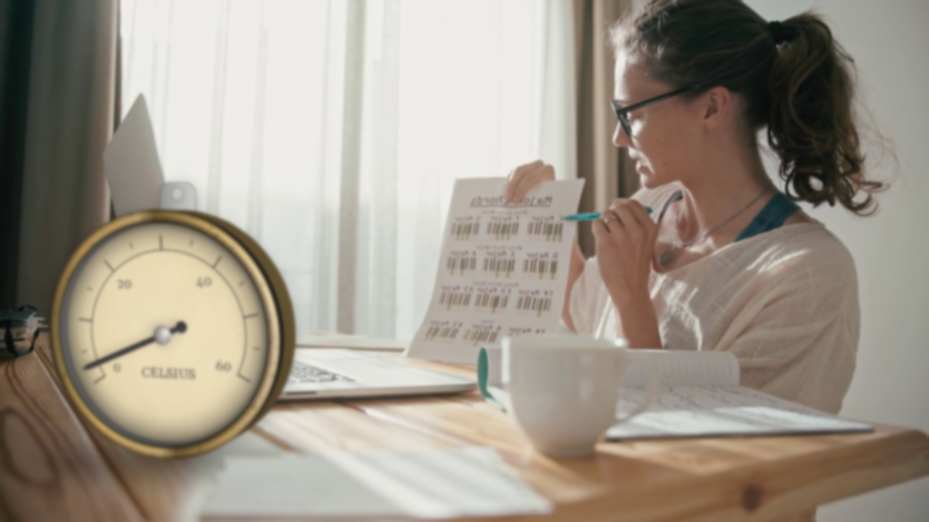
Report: 2.5; °C
